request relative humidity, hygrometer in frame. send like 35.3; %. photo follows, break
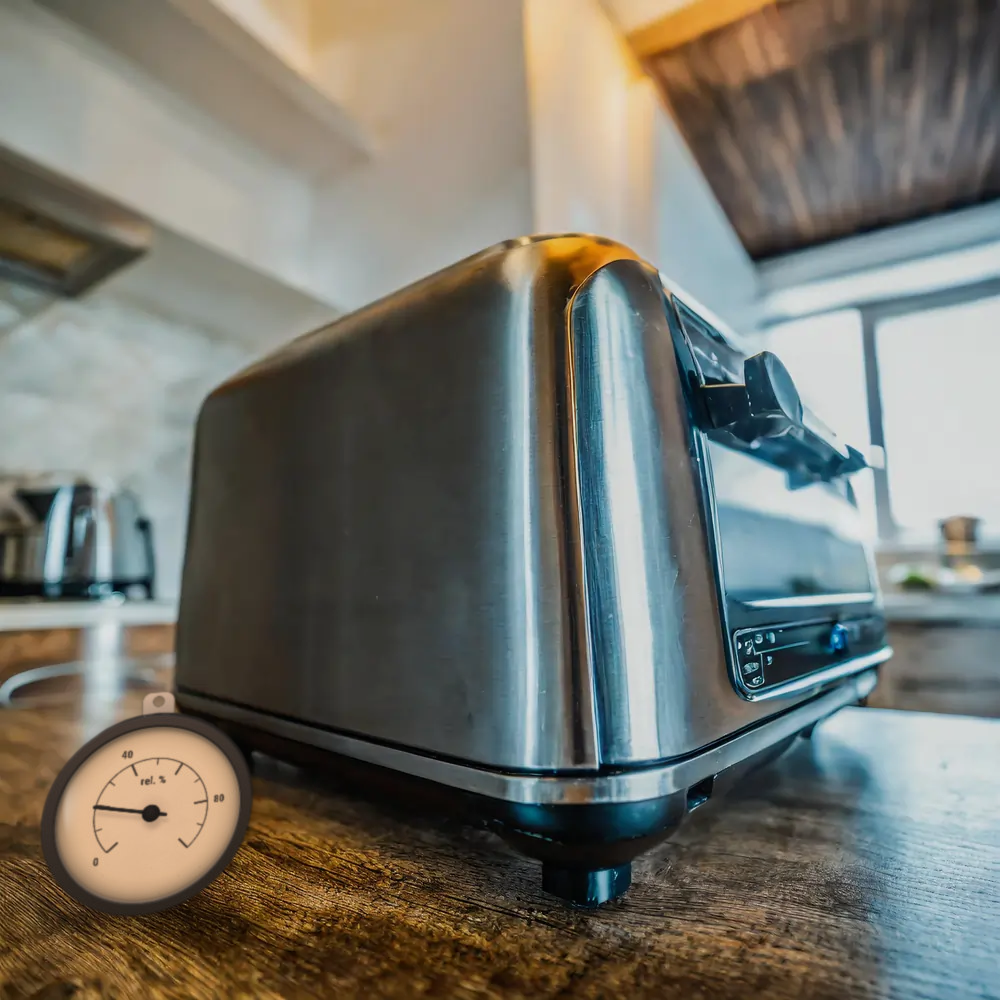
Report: 20; %
